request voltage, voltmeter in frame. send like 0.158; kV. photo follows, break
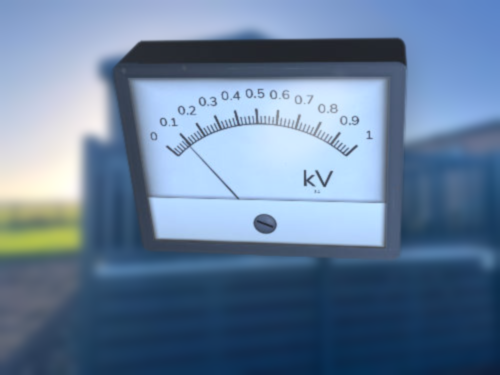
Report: 0.1; kV
